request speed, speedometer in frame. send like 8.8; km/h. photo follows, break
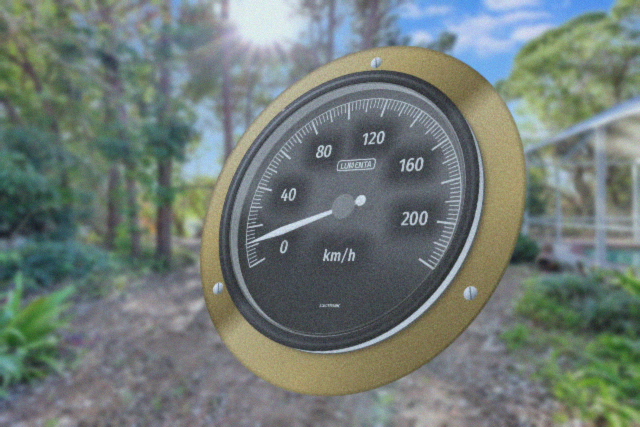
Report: 10; km/h
